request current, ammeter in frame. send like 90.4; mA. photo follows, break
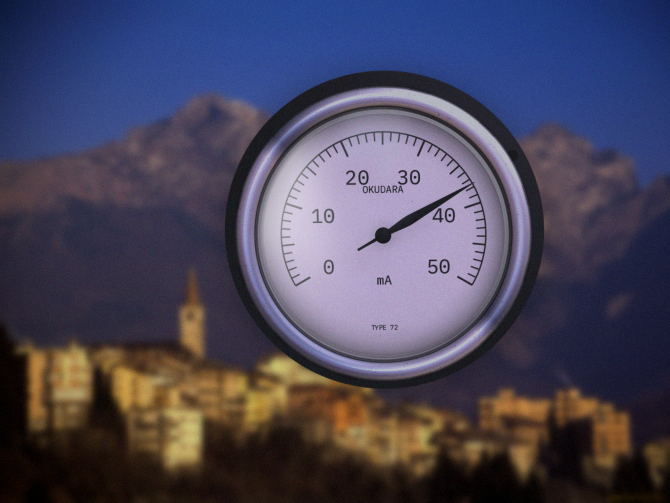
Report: 37.5; mA
